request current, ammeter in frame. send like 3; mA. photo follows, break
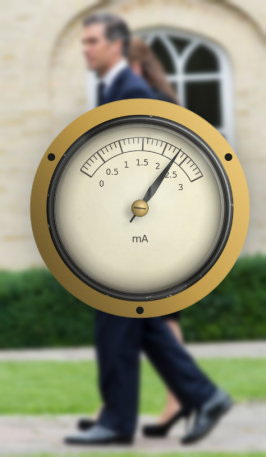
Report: 2.3; mA
